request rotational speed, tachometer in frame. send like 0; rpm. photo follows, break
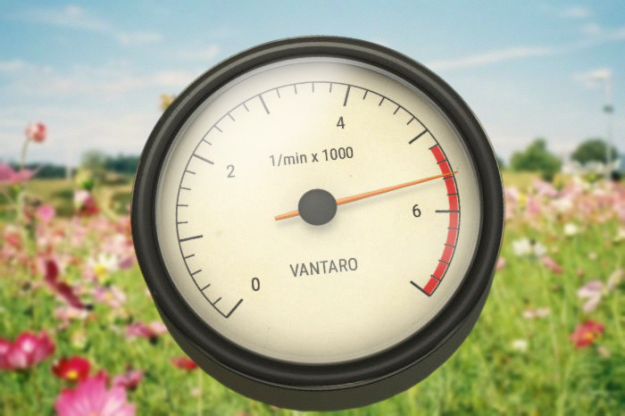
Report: 5600; rpm
